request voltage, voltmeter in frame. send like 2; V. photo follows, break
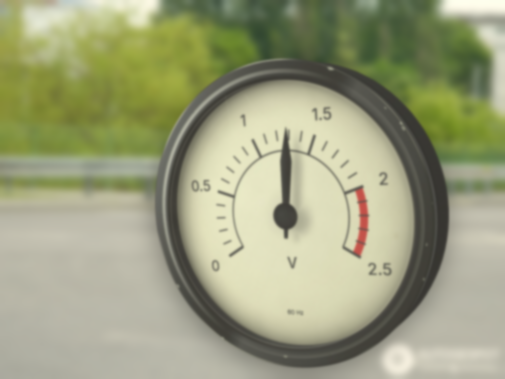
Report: 1.3; V
